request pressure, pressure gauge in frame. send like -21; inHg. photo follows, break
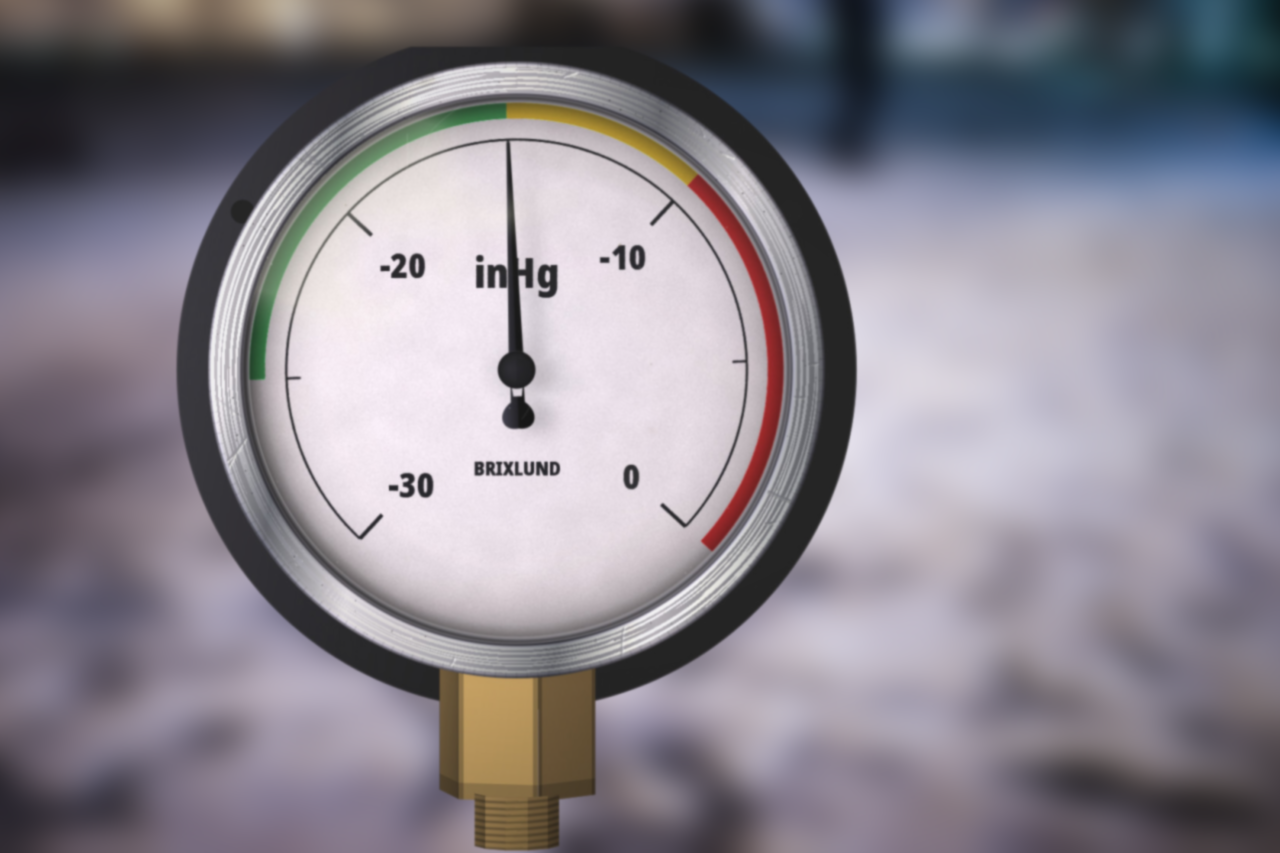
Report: -15; inHg
